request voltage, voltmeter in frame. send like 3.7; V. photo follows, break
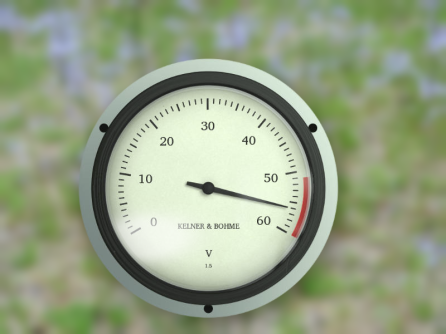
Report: 56; V
